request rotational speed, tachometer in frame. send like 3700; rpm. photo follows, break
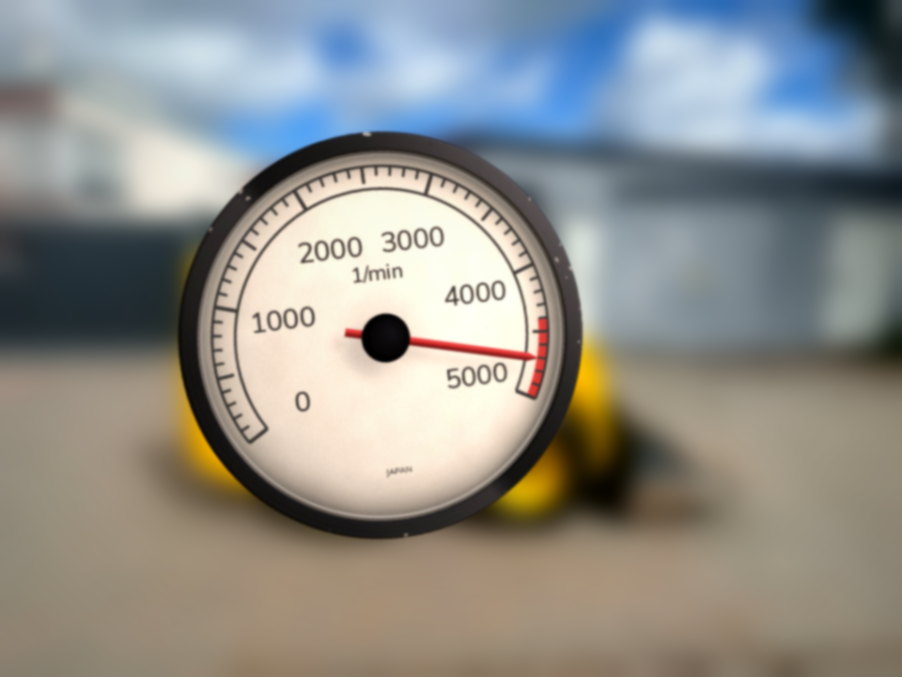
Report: 4700; rpm
